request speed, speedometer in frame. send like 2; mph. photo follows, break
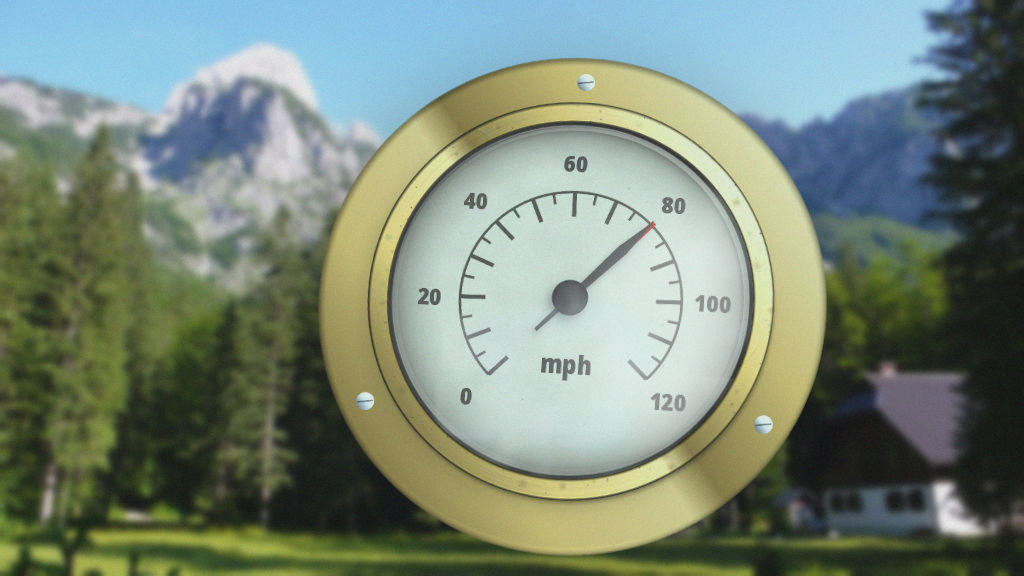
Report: 80; mph
